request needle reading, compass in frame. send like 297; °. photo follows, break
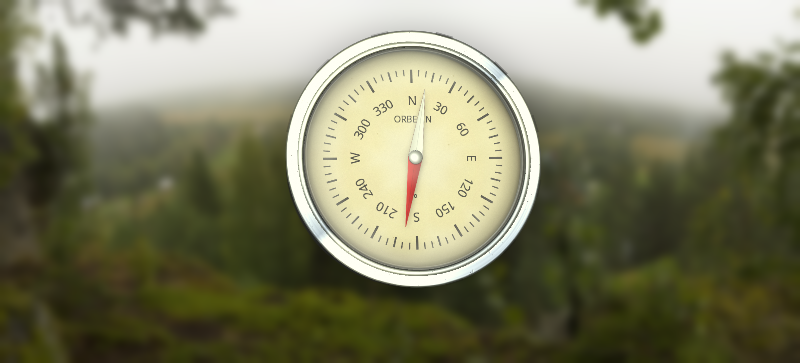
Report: 190; °
